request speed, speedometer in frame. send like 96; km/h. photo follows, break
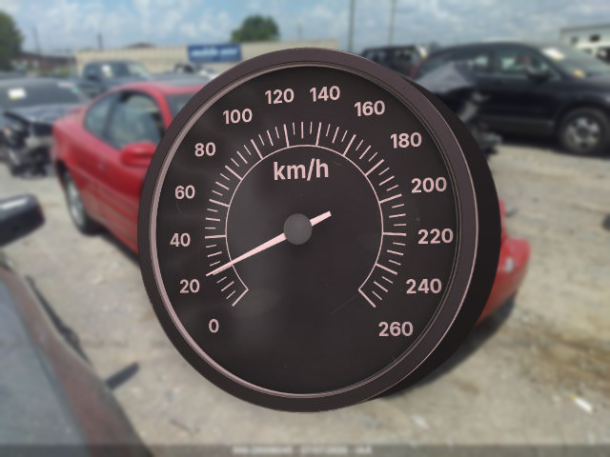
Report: 20; km/h
